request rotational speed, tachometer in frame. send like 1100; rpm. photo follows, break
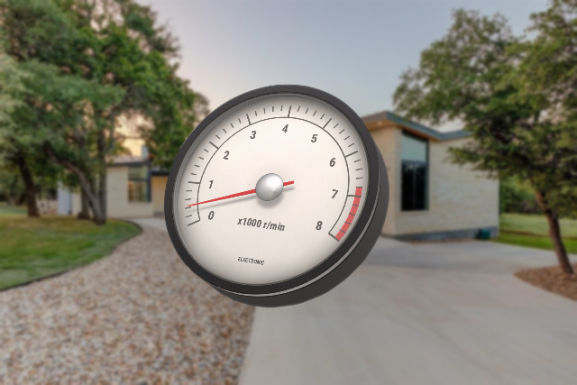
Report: 400; rpm
